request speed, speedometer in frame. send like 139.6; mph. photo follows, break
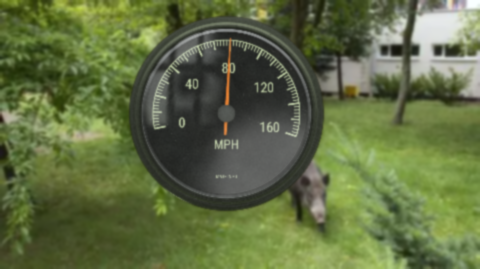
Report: 80; mph
